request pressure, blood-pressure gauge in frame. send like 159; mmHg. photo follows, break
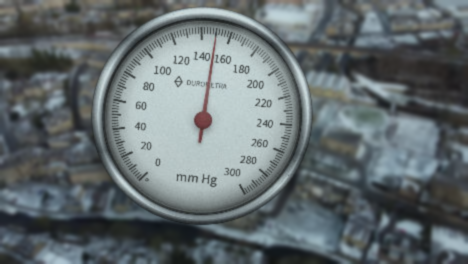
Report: 150; mmHg
